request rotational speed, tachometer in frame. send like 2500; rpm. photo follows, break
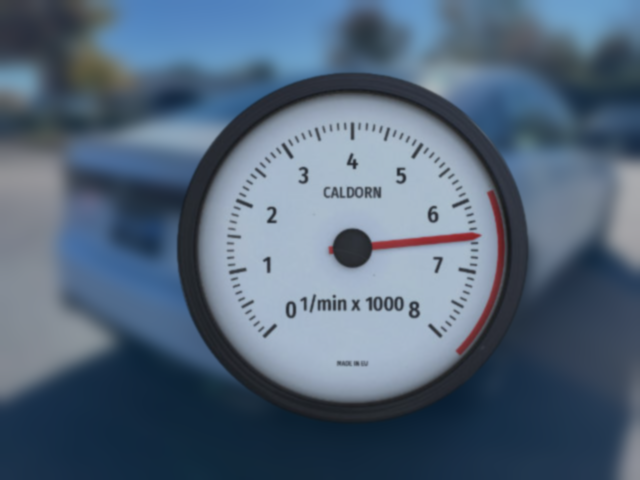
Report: 6500; rpm
